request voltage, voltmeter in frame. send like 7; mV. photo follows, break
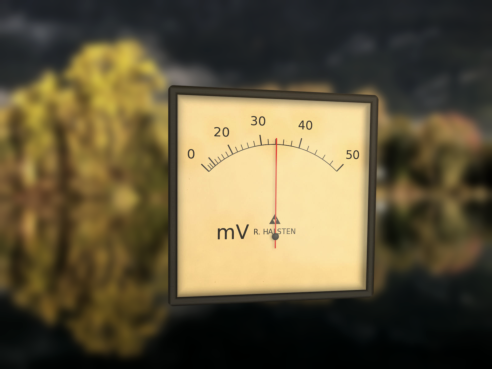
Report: 34; mV
